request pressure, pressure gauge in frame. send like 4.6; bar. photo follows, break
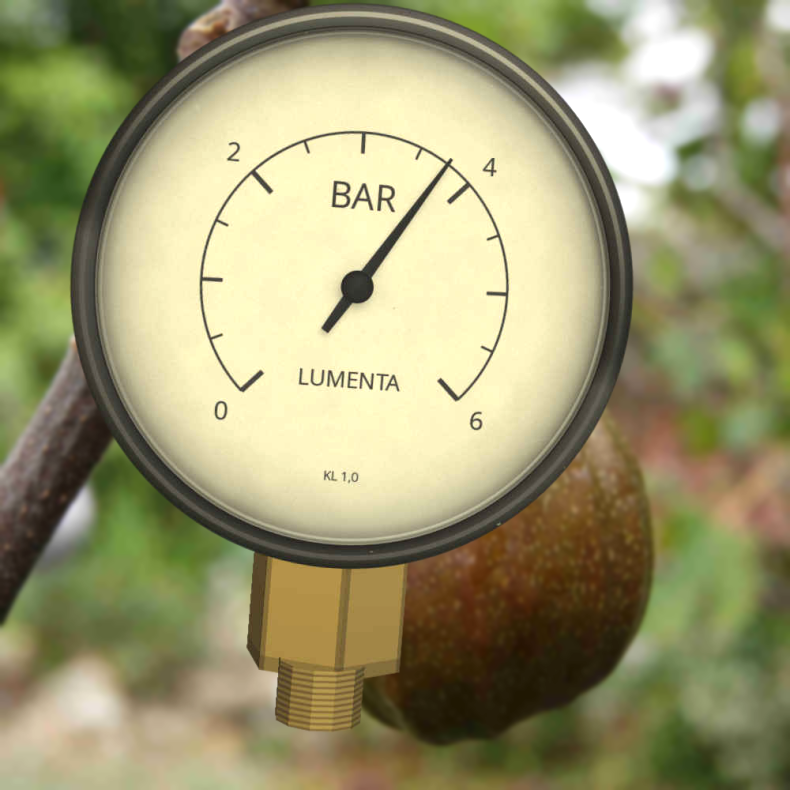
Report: 3.75; bar
